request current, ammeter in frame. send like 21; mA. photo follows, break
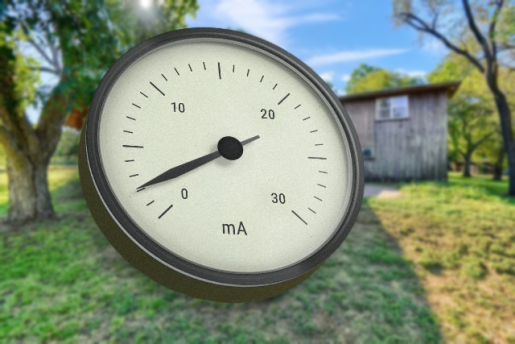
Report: 2; mA
